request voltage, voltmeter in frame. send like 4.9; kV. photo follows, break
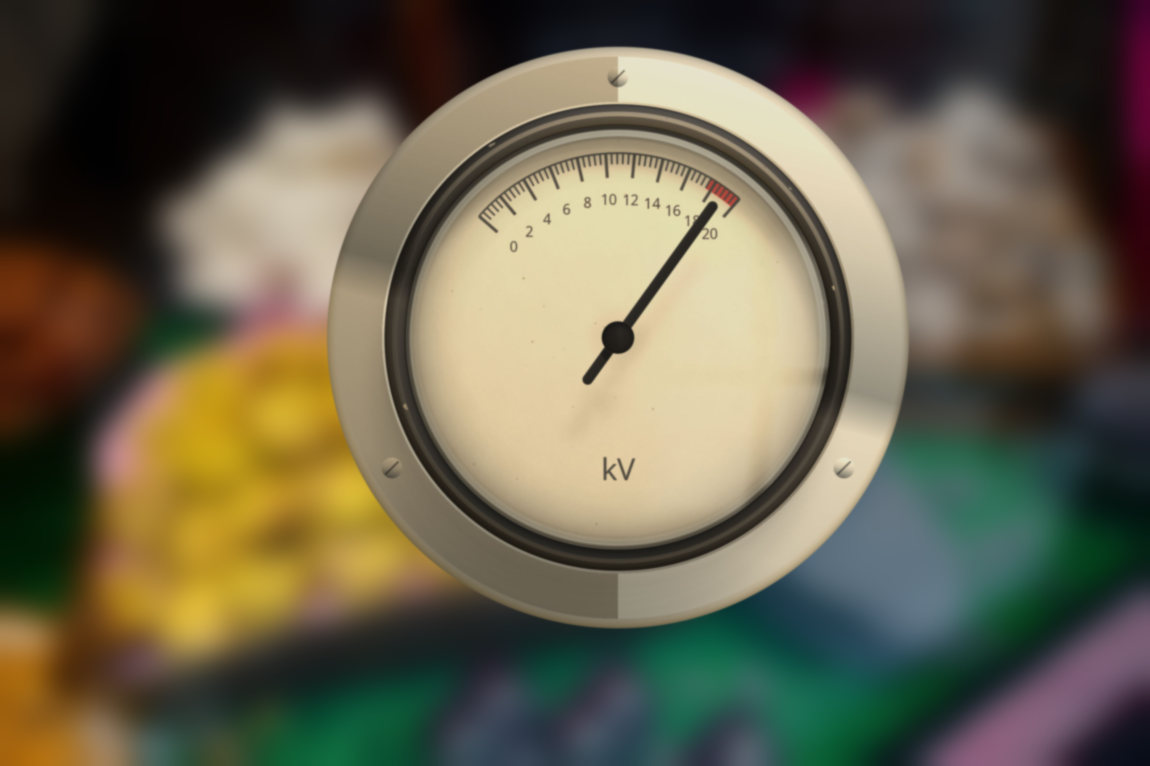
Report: 18.8; kV
